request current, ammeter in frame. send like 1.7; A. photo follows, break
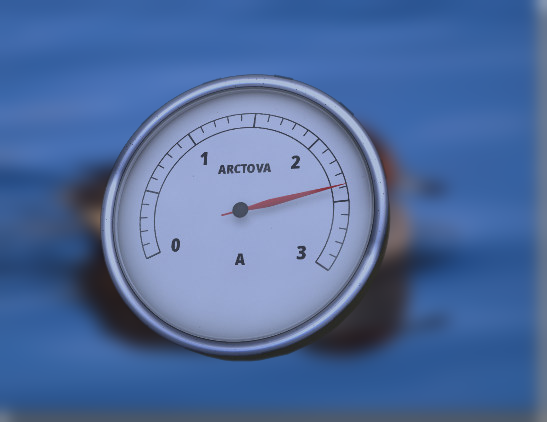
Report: 2.4; A
